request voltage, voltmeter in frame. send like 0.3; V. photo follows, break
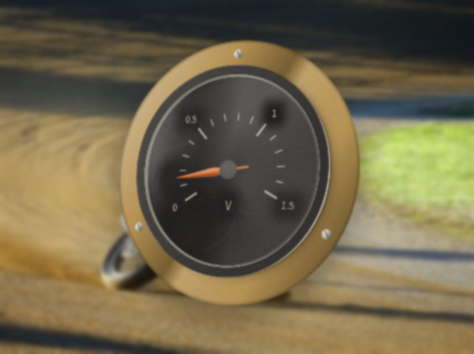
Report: 0.15; V
